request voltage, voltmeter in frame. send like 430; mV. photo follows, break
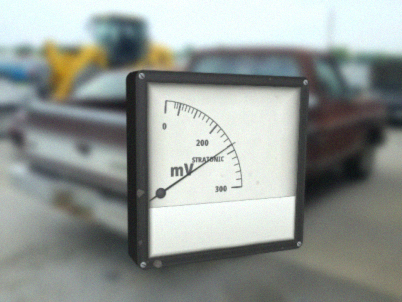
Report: 240; mV
